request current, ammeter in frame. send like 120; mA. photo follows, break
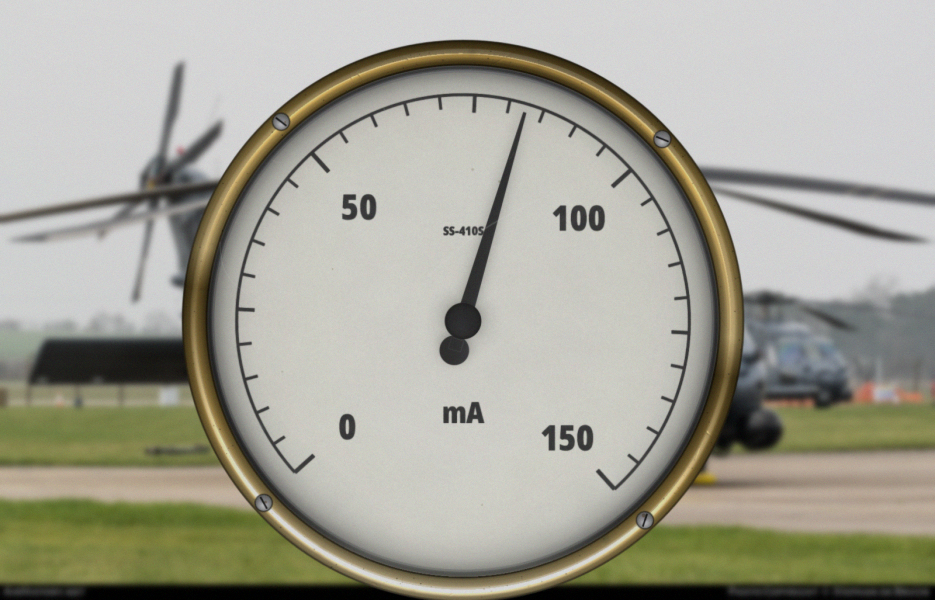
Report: 82.5; mA
